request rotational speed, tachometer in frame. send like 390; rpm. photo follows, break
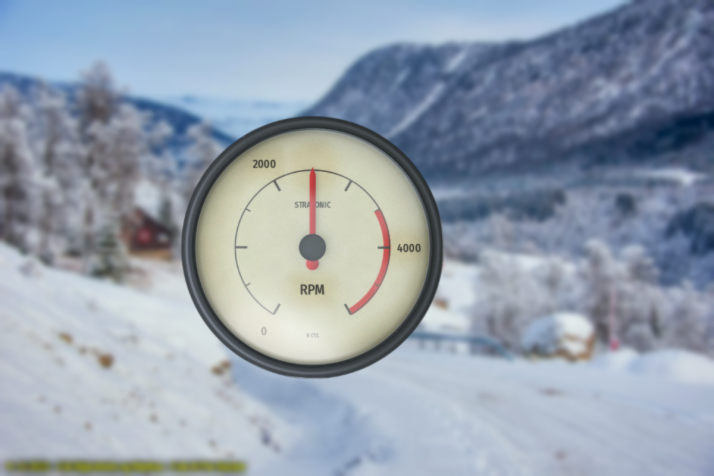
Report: 2500; rpm
